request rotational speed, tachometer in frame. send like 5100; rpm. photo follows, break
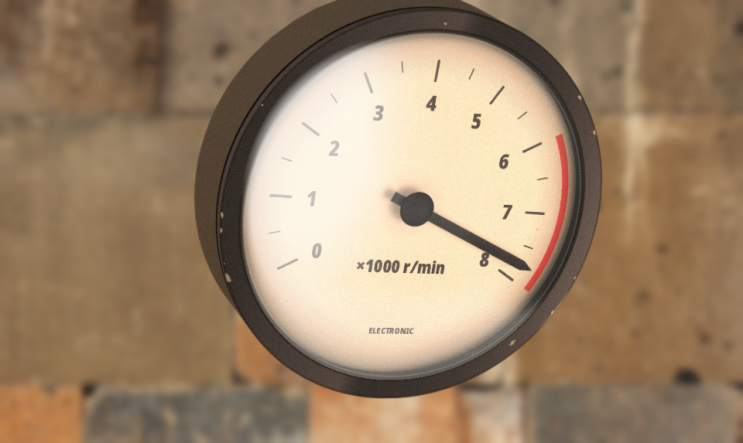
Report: 7750; rpm
